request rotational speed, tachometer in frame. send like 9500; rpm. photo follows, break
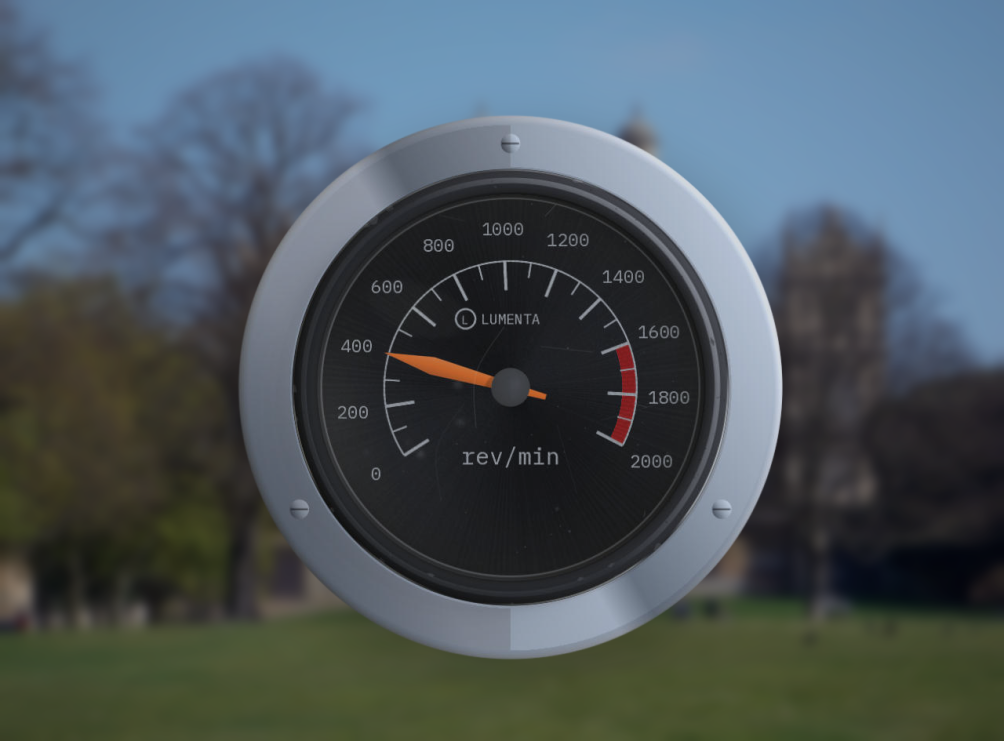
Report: 400; rpm
